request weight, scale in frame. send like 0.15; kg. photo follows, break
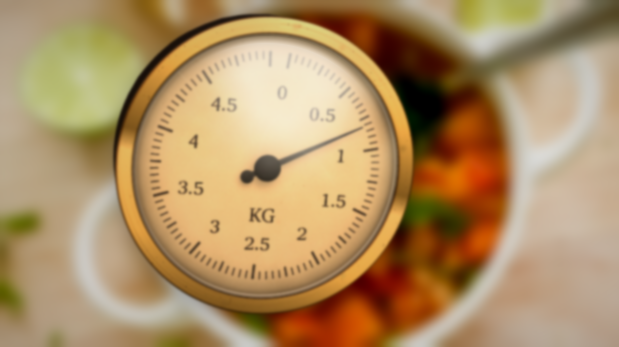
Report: 0.8; kg
